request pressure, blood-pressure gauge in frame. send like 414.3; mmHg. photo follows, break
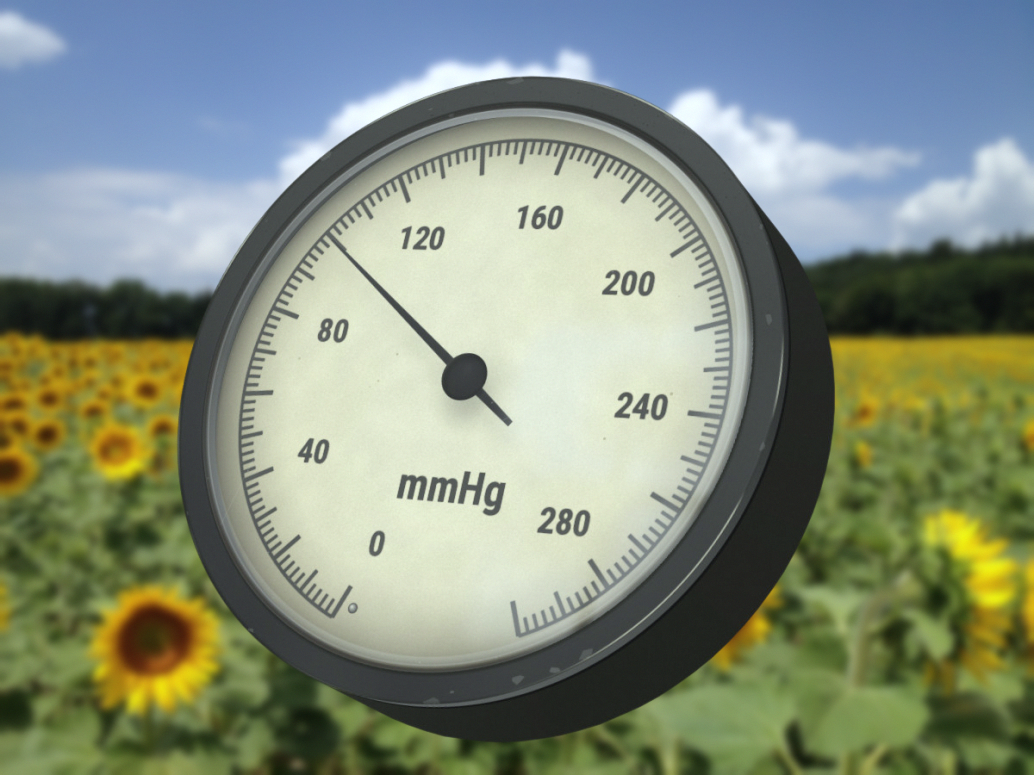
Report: 100; mmHg
